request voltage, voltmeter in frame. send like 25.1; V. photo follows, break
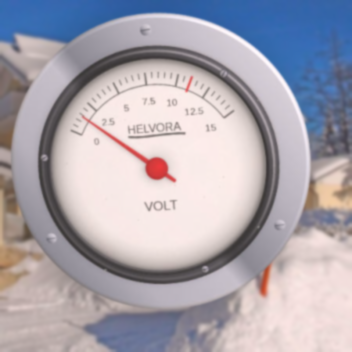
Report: 1.5; V
